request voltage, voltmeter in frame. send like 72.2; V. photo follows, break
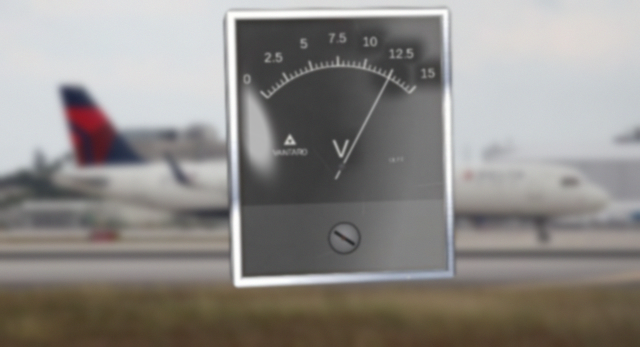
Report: 12.5; V
